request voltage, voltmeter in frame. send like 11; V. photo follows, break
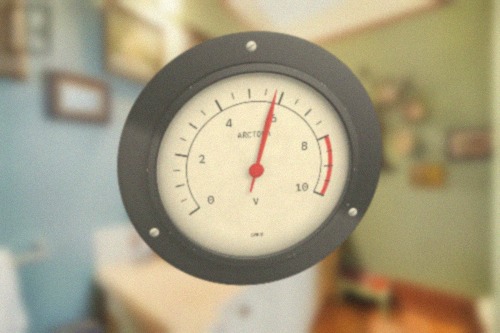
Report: 5.75; V
